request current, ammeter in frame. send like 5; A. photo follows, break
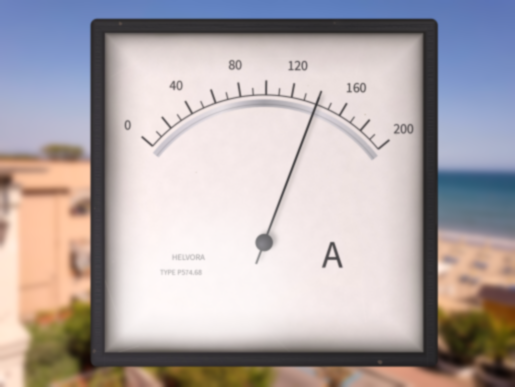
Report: 140; A
